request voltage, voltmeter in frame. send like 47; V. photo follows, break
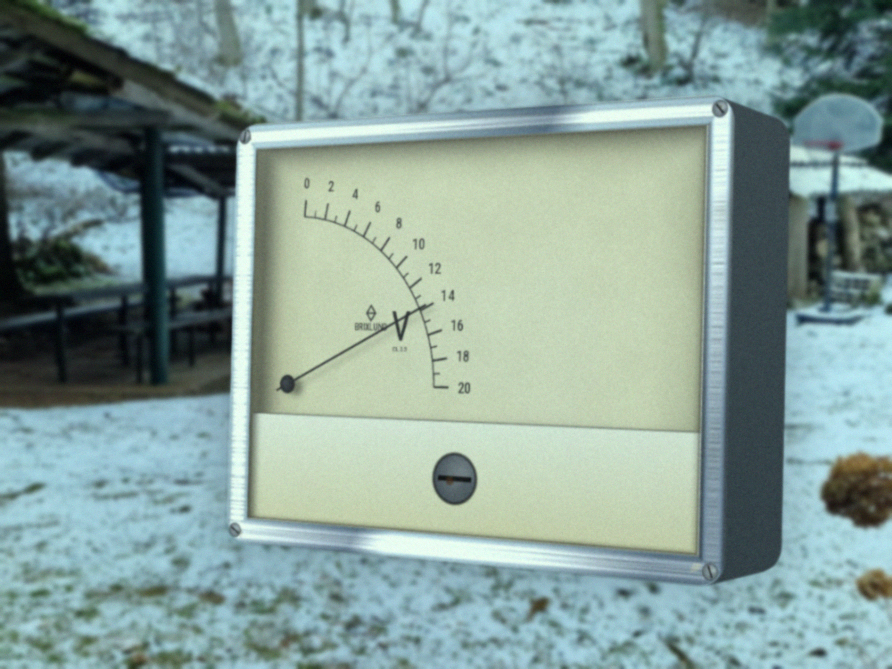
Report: 14; V
